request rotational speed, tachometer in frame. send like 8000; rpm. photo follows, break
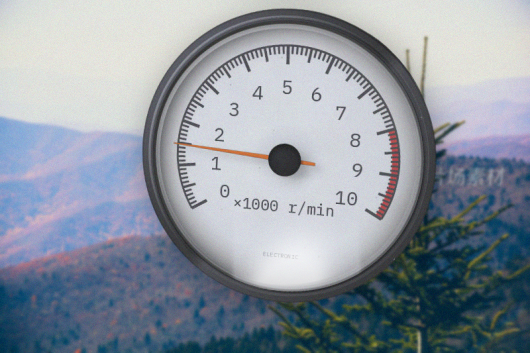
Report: 1500; rpm
